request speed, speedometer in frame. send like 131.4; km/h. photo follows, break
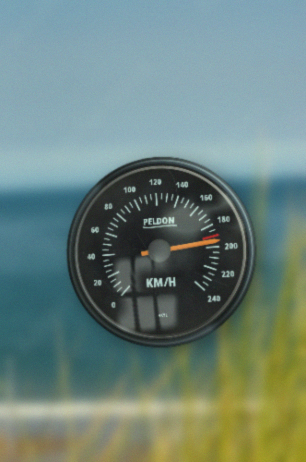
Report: 195; km/h
